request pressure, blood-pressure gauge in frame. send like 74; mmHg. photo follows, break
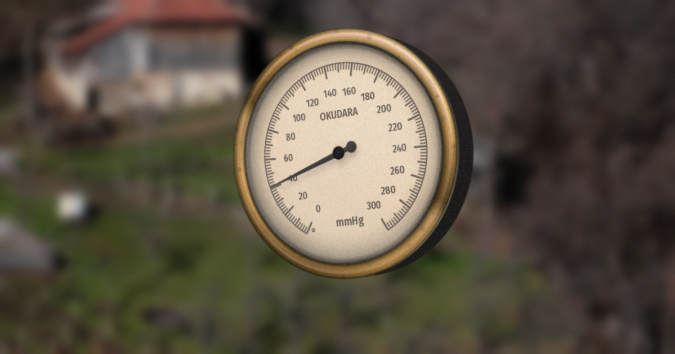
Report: 40; mmHg
